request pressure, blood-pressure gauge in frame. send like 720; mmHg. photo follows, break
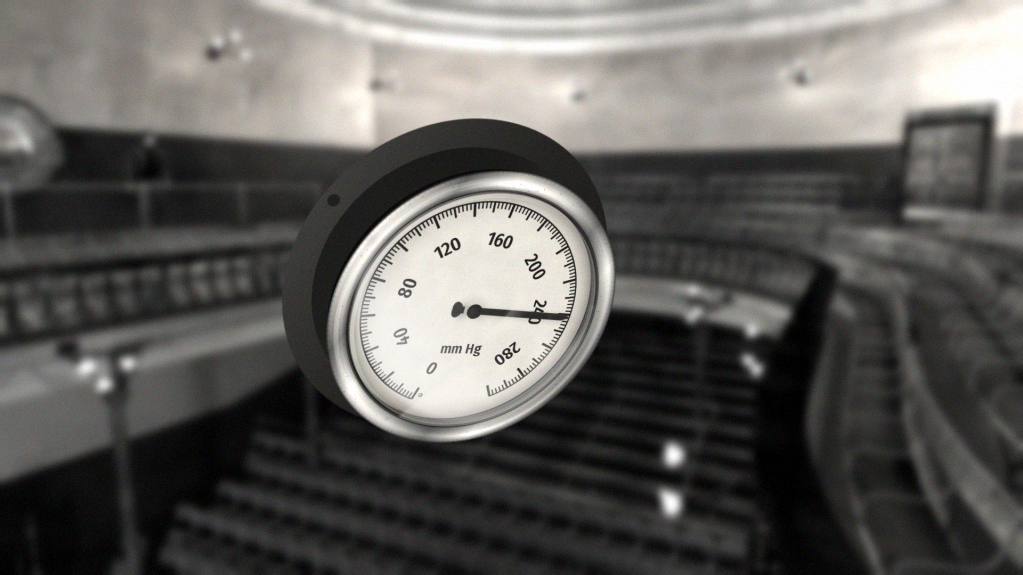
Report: 240; mmHg
